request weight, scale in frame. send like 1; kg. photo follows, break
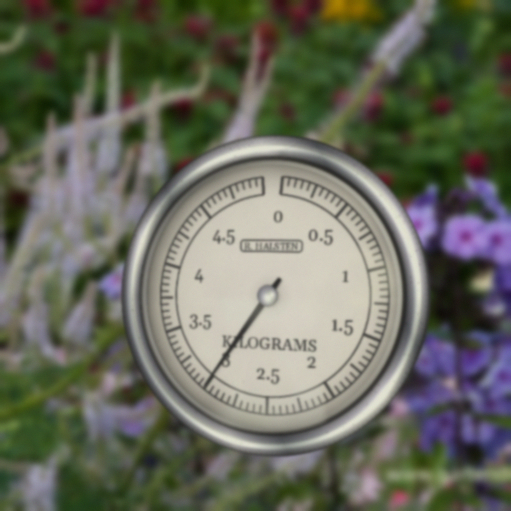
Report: 3; kg
